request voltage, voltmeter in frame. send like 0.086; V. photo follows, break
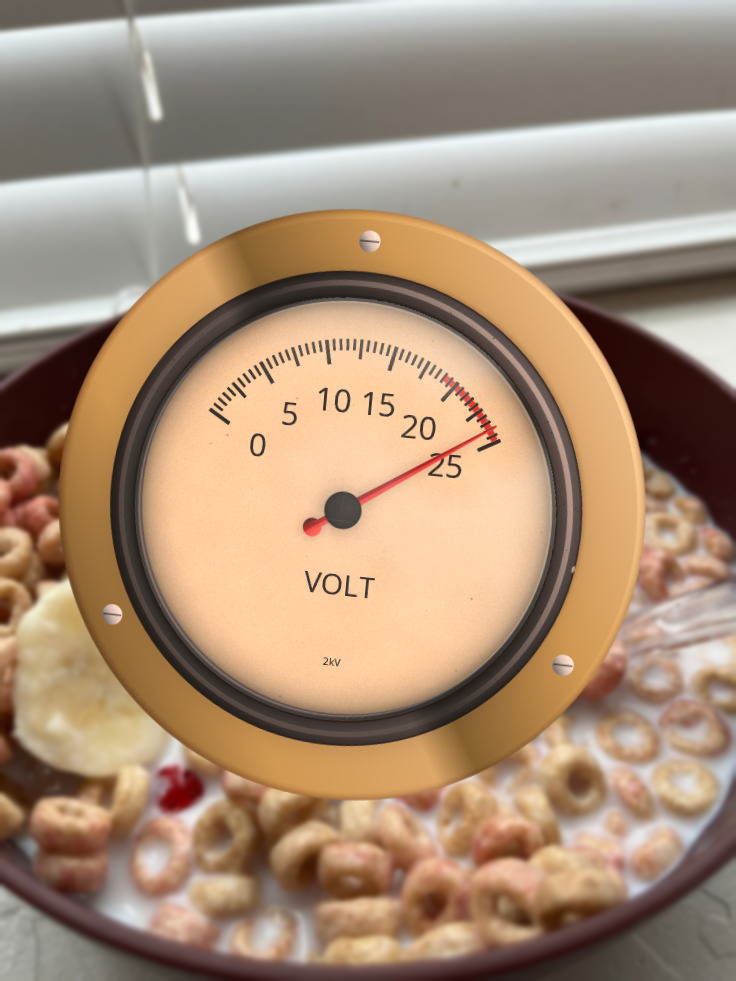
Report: 24; V
